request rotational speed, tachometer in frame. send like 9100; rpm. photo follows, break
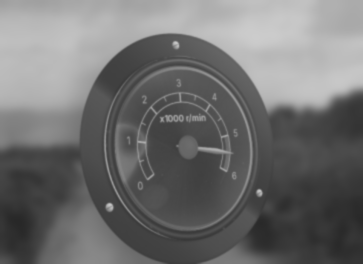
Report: 5500; rpm
